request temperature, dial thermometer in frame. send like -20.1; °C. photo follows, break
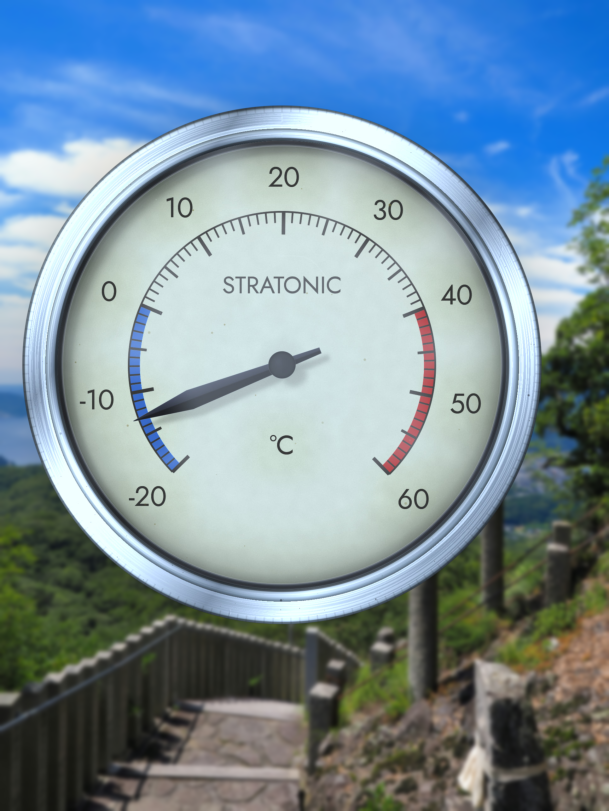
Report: -13; °C
